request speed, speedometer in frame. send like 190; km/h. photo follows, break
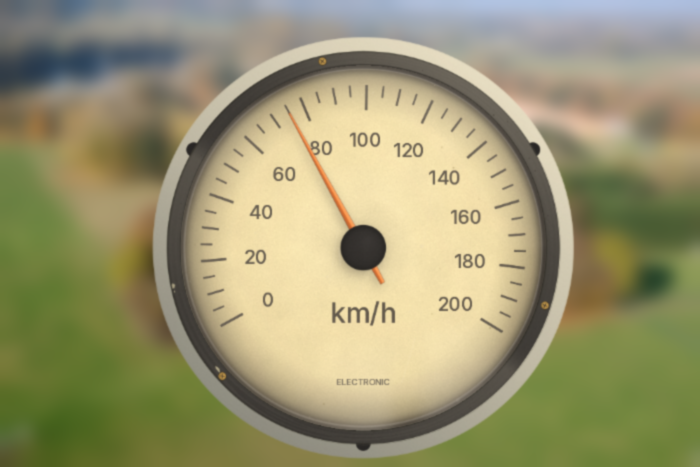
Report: 75; km/h
